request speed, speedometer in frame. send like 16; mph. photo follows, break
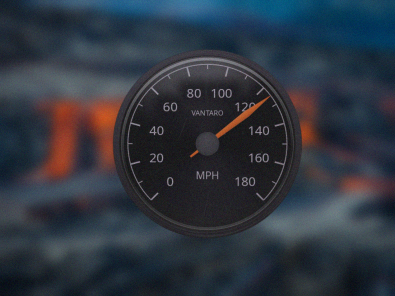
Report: 125; mph
